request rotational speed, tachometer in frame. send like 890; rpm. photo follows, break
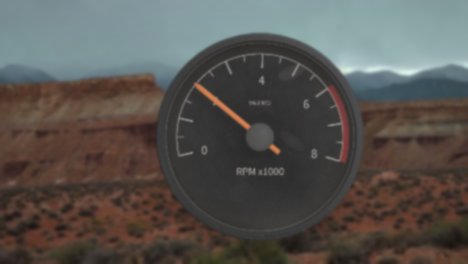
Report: 2000; rpm
